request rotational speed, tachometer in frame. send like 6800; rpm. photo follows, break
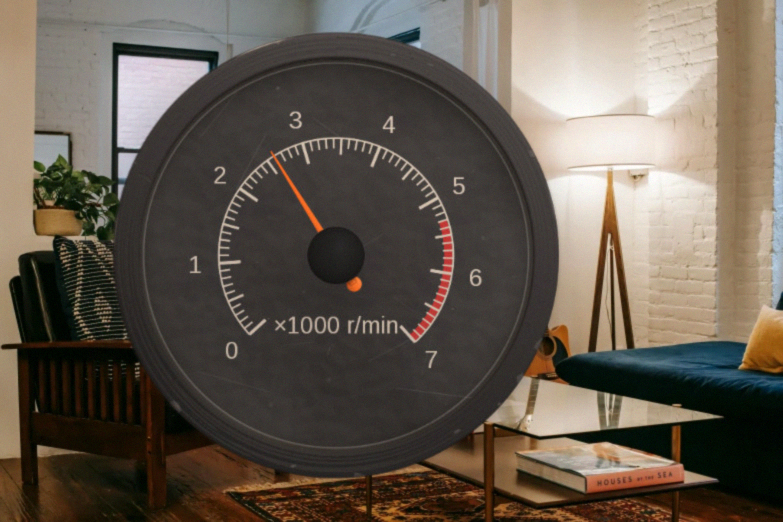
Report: 2600; rpm
